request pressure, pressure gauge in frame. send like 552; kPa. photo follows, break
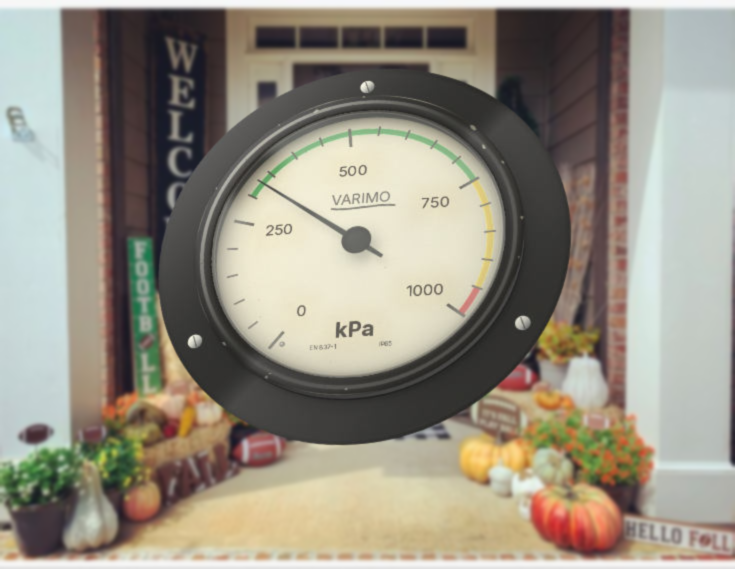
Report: 325; kPa
